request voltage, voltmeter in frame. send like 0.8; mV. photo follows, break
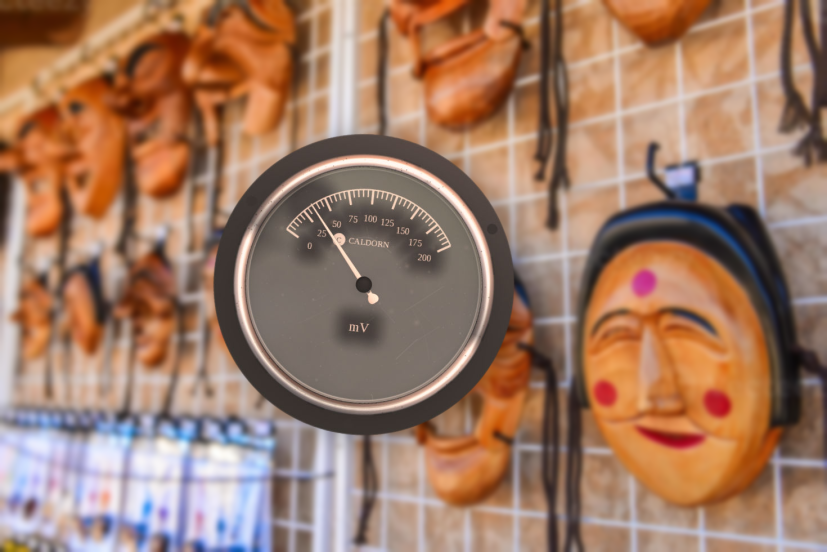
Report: 35; mV
